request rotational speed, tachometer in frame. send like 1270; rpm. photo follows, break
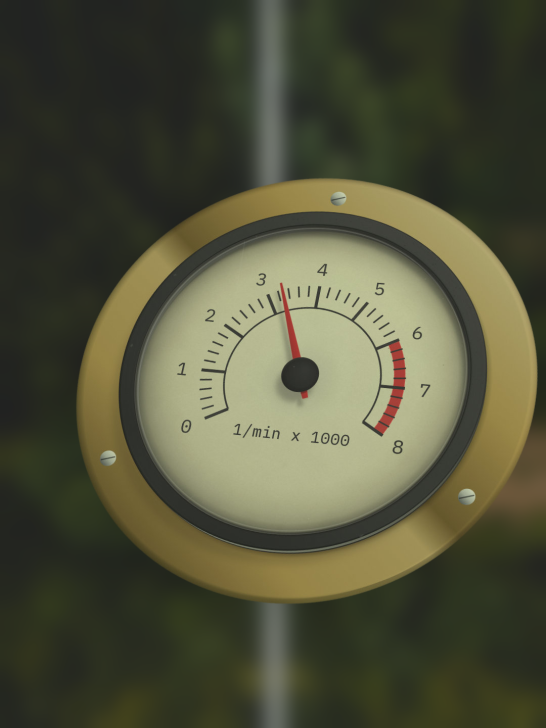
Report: 3300; rpm
